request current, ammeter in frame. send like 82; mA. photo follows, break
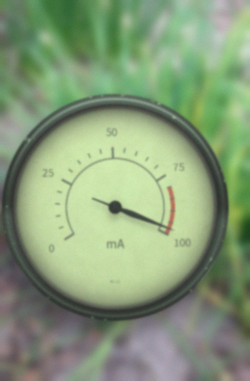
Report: 97.5; mA
